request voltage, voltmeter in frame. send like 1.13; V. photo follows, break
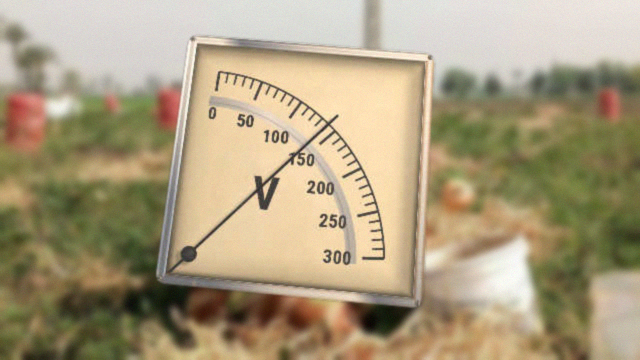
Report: 140; V
